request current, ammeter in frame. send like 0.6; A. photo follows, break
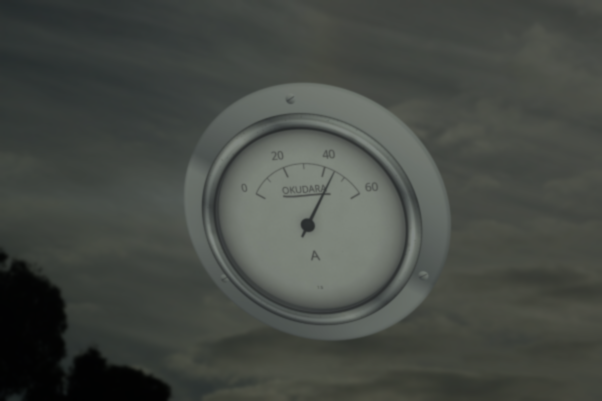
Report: 45; A
